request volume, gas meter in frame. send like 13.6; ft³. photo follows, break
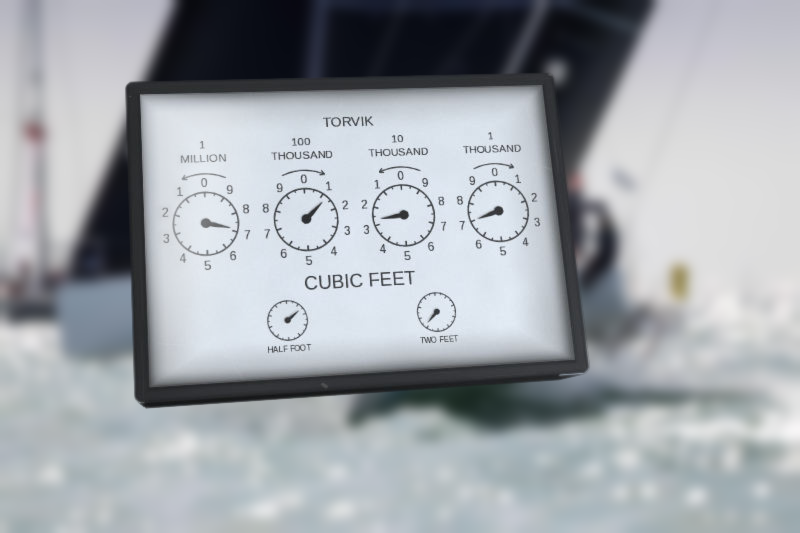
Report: 712700; ft³
